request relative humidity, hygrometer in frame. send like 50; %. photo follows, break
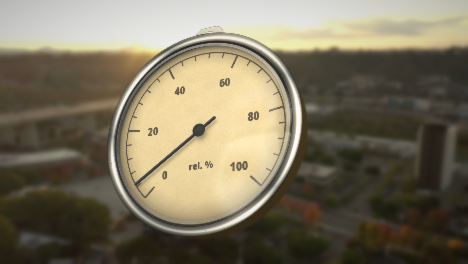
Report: 4; %
